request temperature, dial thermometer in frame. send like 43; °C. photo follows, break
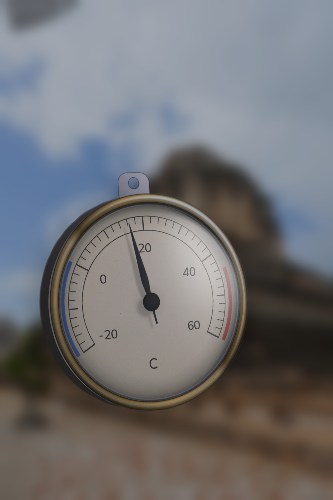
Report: 16; °C
